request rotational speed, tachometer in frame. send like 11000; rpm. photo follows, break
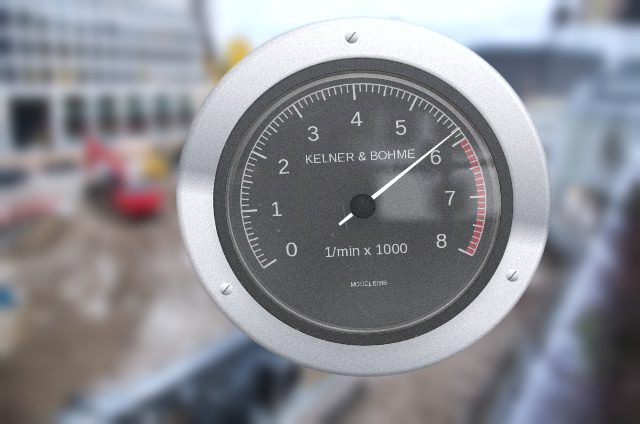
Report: 5800; rpm
